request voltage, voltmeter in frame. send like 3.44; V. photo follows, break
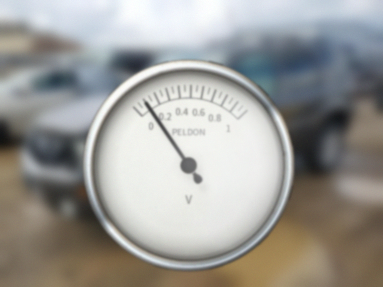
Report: 0.1; V
